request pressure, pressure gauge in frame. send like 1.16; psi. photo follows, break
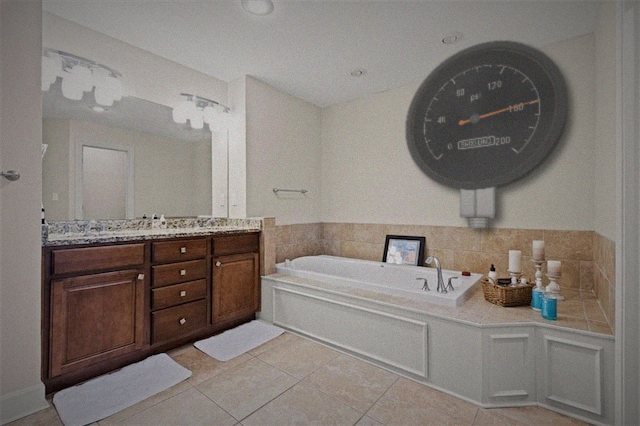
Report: 160; psi
